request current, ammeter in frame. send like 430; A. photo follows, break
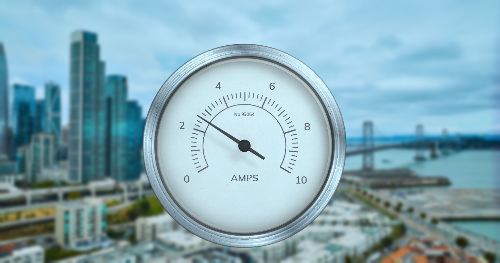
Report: 2.6; A
